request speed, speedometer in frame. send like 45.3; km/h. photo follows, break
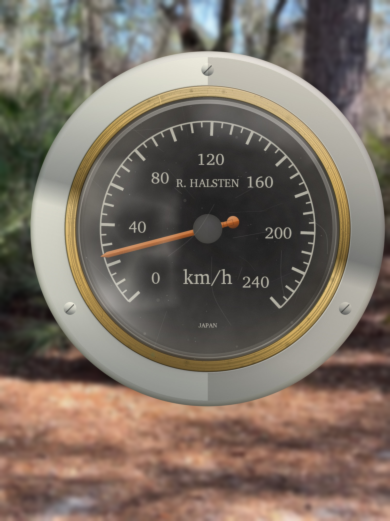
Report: 25; km/h
